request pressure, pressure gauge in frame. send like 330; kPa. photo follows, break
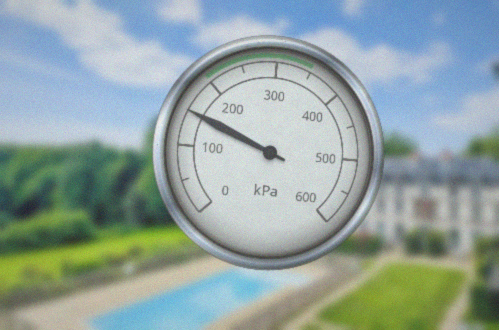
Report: 150; kPa
